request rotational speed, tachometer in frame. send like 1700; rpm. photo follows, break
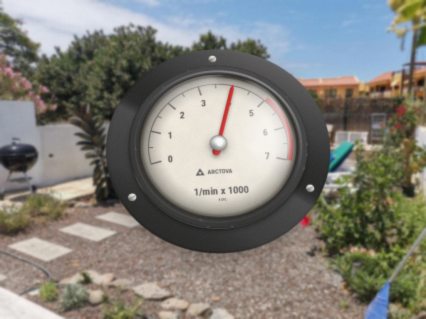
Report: 4000; rpm
